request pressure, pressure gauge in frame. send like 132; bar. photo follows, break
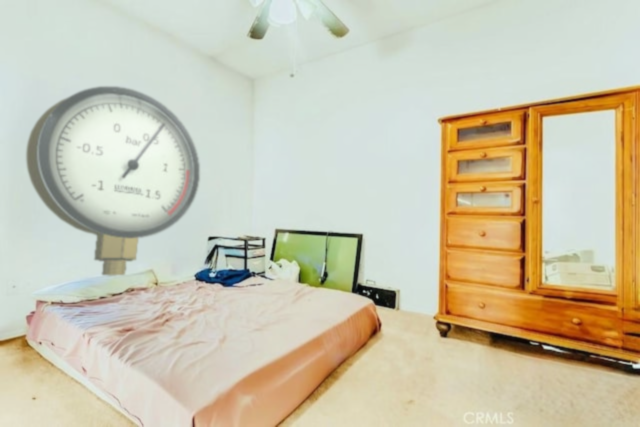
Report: 0.5; bar
